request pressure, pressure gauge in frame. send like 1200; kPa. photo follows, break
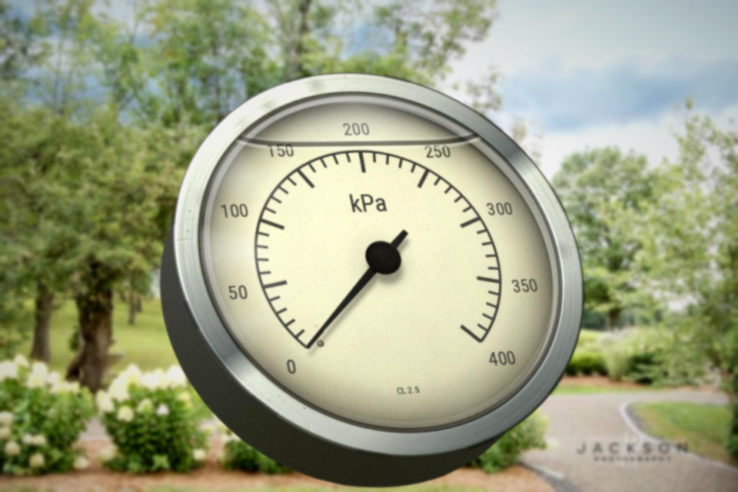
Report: 0; kPa
